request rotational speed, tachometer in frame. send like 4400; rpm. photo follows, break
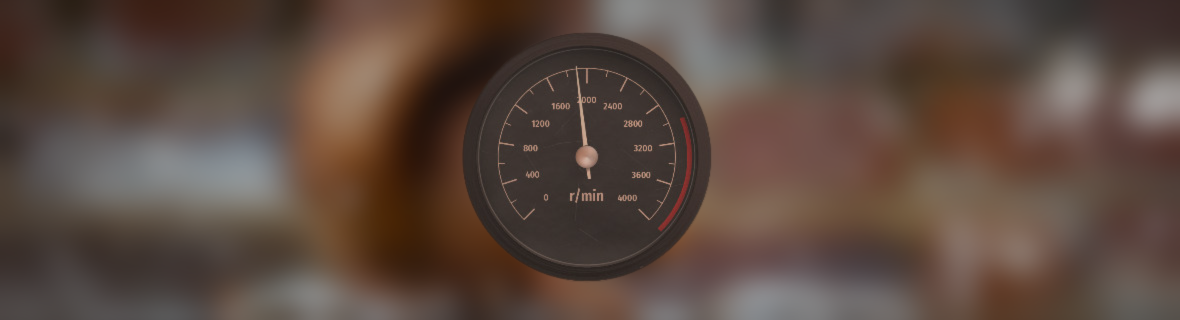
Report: 1900; rpm
